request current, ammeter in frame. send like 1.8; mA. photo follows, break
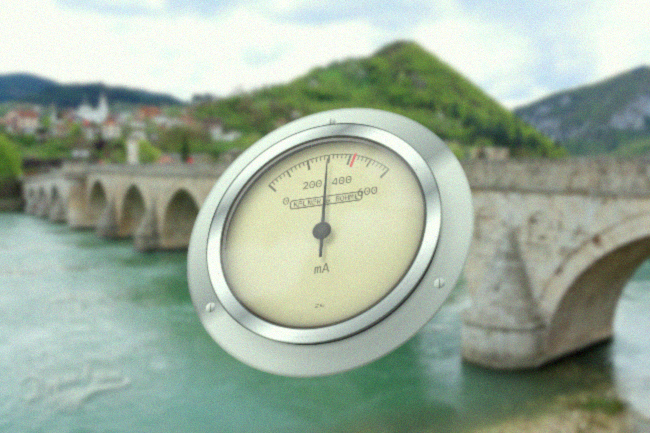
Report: 300; mA
